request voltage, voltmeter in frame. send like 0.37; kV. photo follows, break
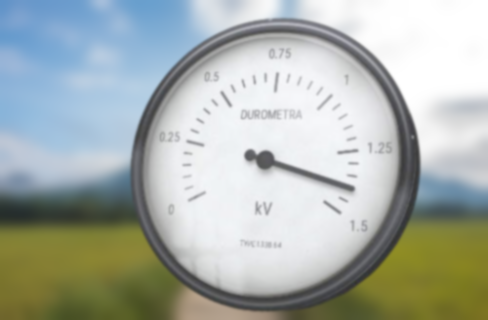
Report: 1.4; kV
